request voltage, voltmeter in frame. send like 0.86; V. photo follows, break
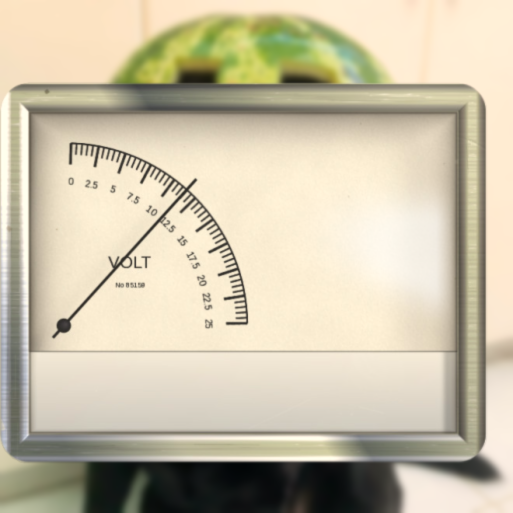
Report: 11.5; V
